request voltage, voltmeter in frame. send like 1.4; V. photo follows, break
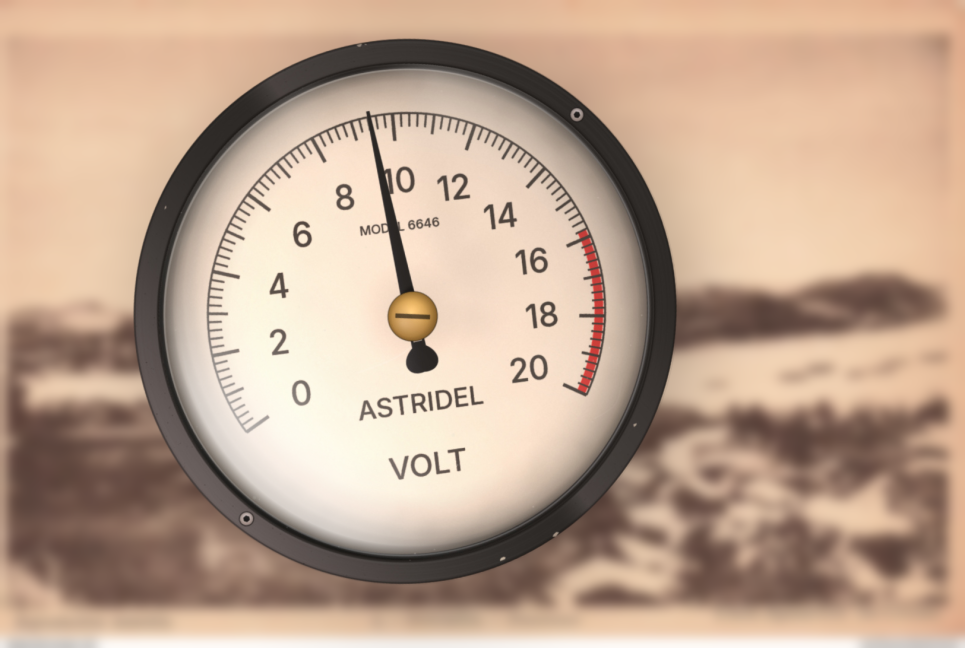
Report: 9.4; V
